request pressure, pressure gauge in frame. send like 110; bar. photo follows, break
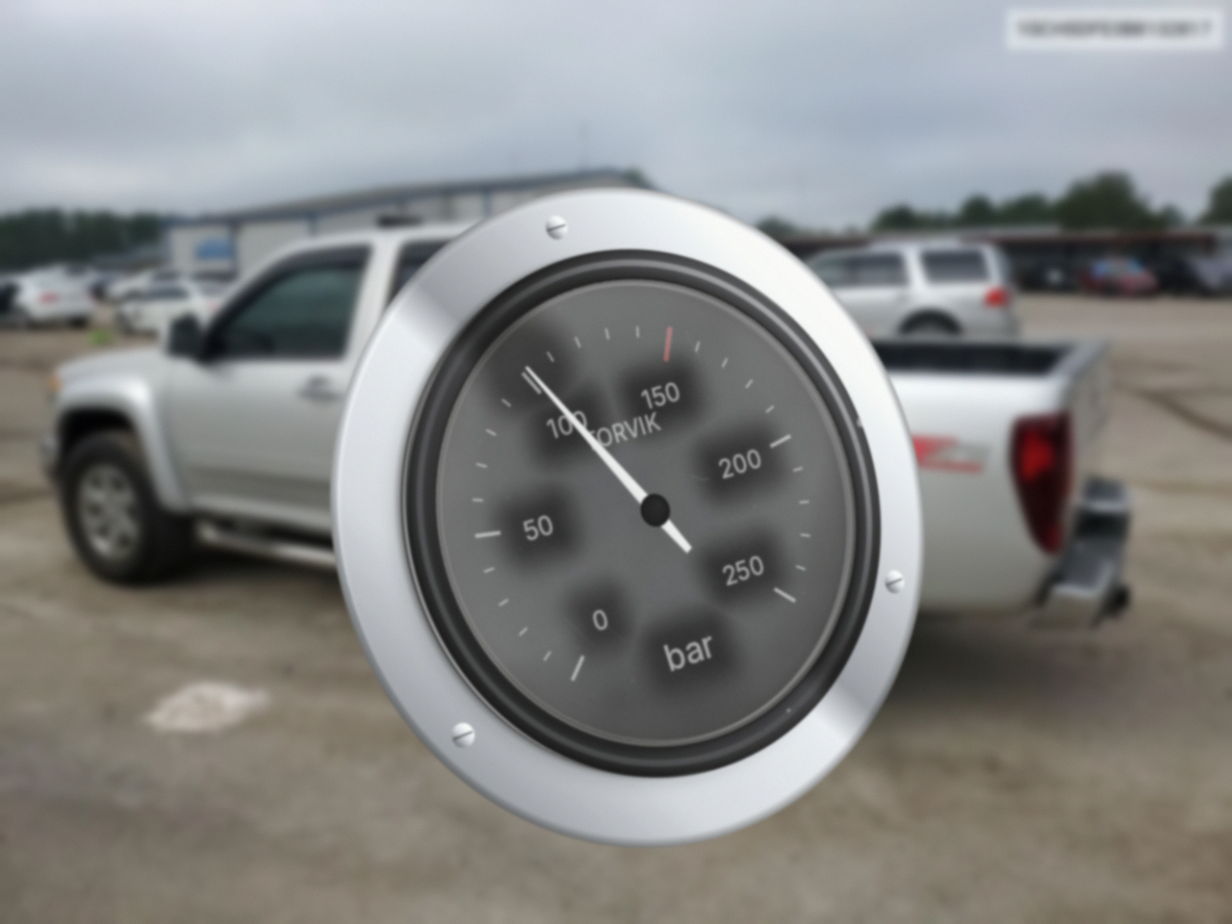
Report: 100; bar
